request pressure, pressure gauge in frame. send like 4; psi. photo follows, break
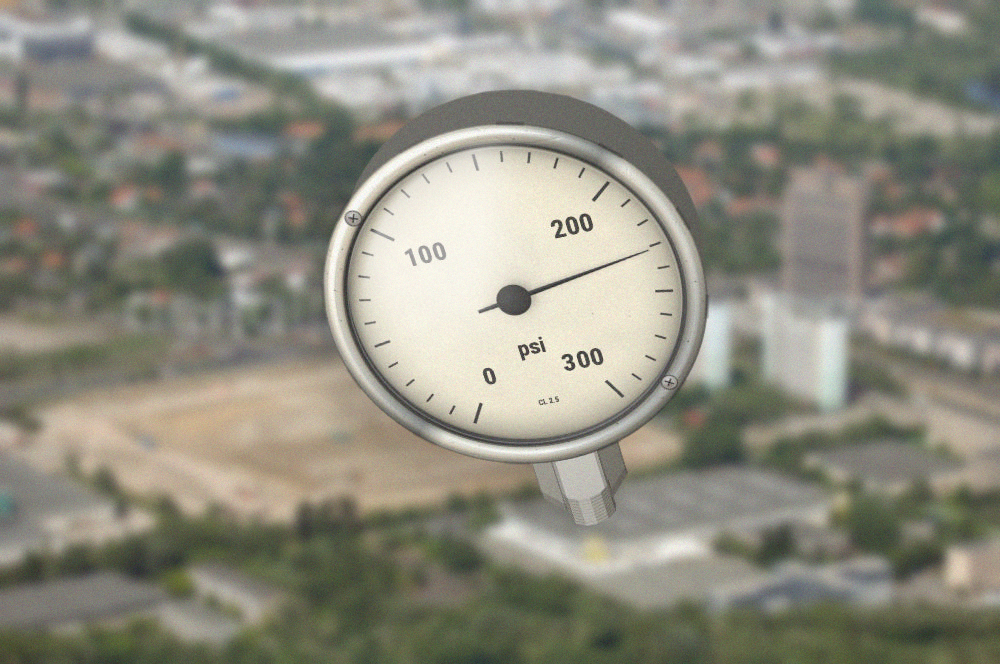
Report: 230; psi
